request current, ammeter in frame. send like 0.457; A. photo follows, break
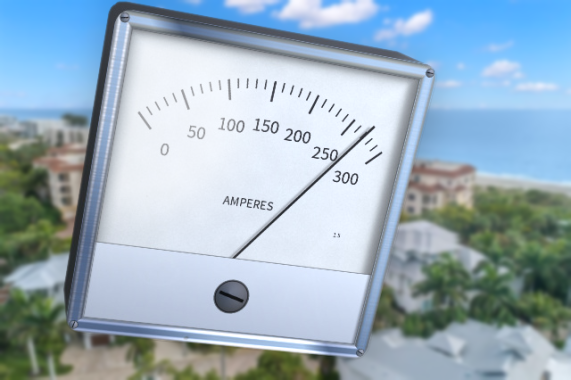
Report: 270; A
